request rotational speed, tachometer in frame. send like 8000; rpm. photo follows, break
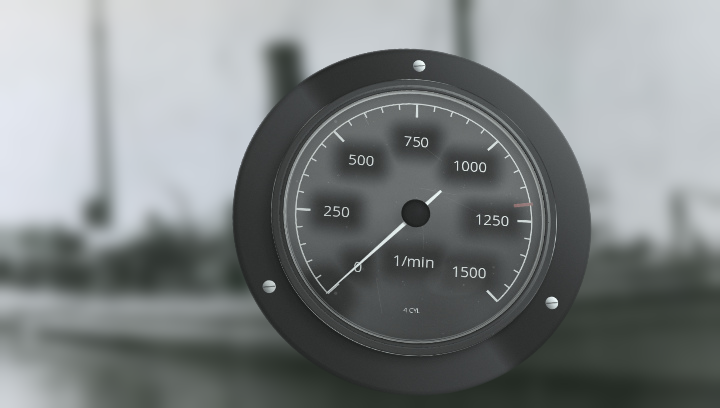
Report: 0; rpm
